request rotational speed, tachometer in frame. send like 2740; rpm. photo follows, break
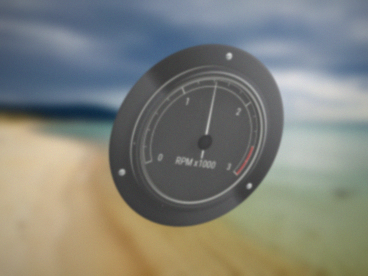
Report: 1400; rpm
